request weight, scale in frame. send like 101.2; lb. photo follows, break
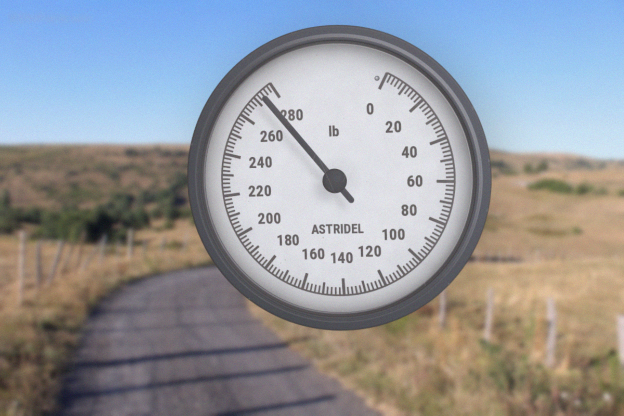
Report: 274; lb
